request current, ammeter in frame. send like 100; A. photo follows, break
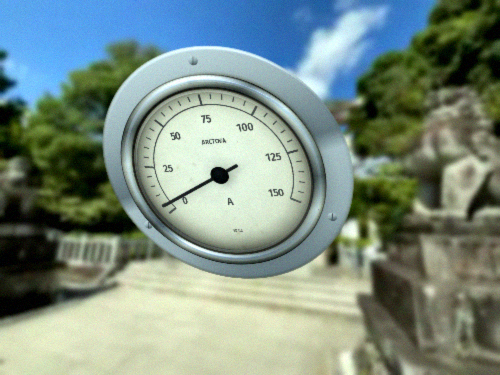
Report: 5; A
